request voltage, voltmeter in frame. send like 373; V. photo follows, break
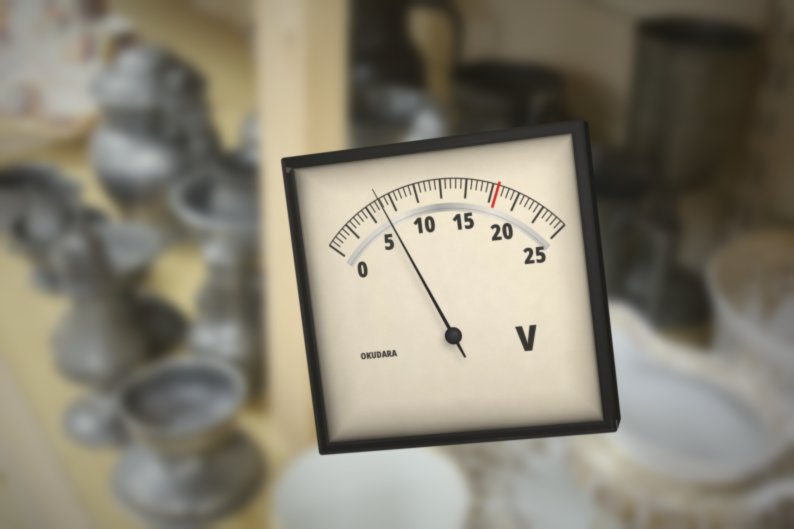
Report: 6.5; V
